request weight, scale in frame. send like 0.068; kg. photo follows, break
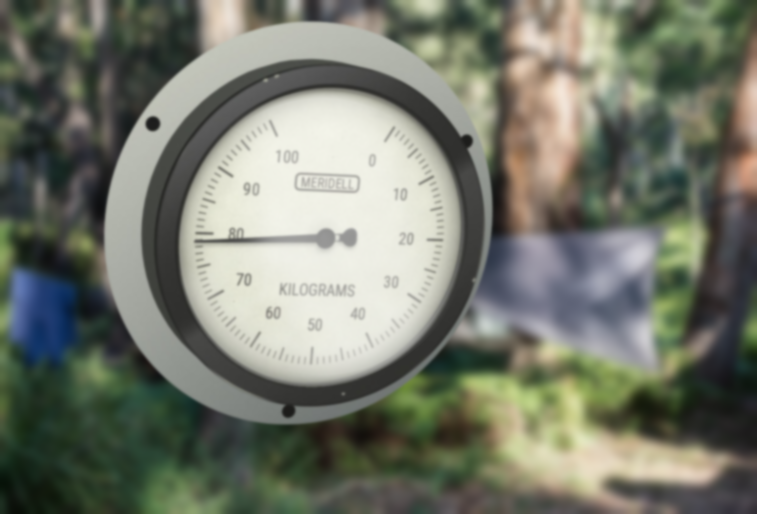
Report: 79; kg
